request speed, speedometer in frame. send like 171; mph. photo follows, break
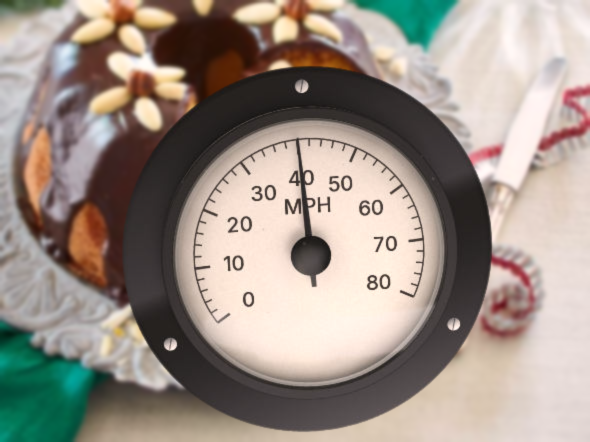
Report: 40; mph
